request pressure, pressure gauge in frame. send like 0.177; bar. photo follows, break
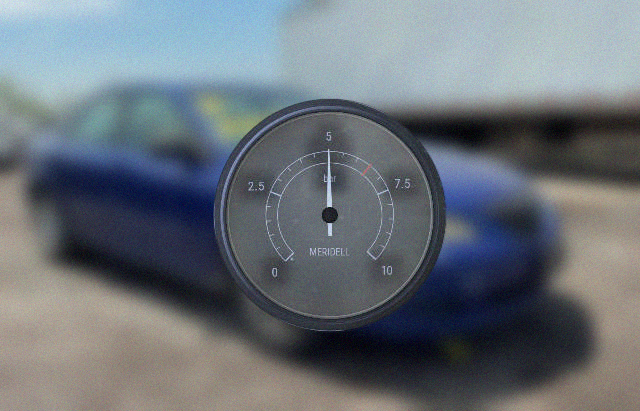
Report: 5; bar
